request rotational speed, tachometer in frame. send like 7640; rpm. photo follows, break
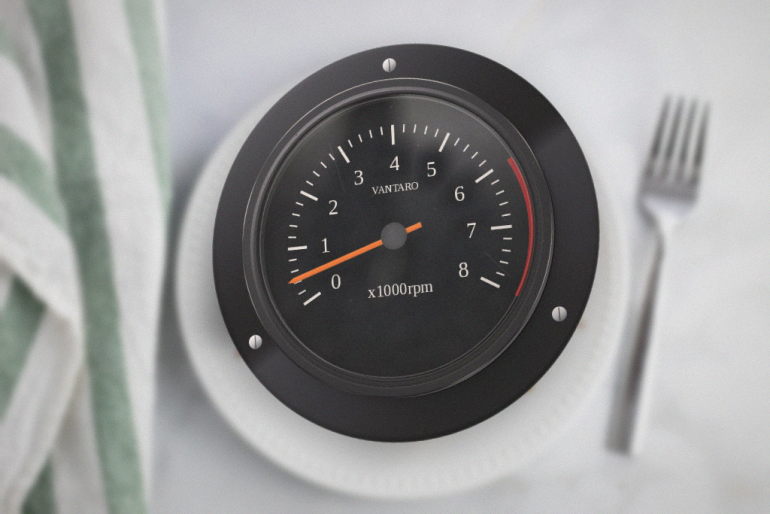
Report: 400; rpm
